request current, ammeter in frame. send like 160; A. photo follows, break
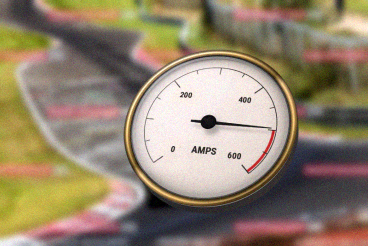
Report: 500; A
